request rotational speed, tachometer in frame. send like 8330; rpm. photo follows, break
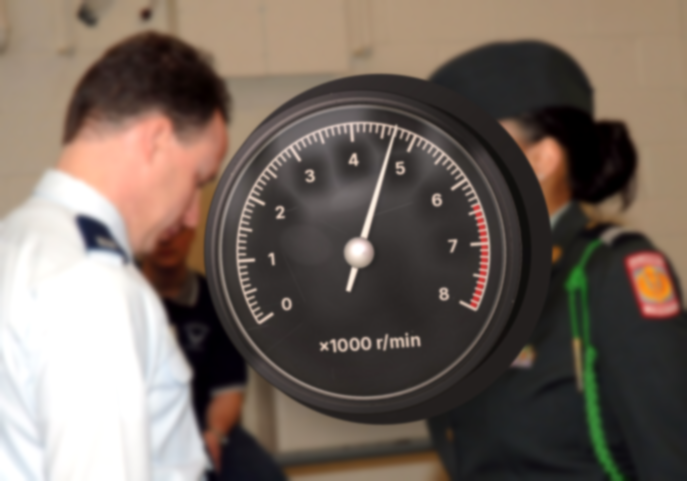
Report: 4700; rpm
